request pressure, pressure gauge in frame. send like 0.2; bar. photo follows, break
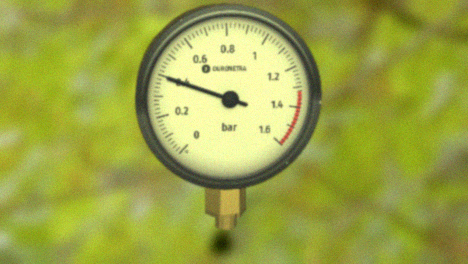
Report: 0.4; bar
